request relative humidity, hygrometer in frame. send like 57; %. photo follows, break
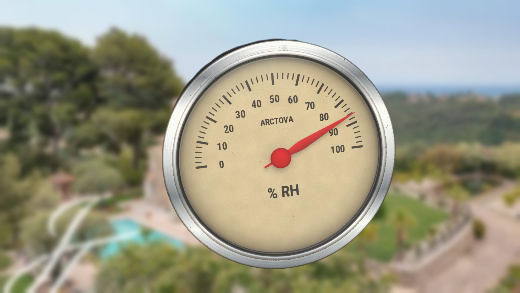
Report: 86; %
